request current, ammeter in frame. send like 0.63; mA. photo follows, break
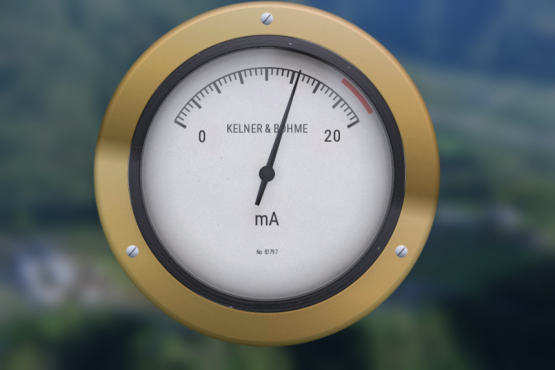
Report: 13; mA
